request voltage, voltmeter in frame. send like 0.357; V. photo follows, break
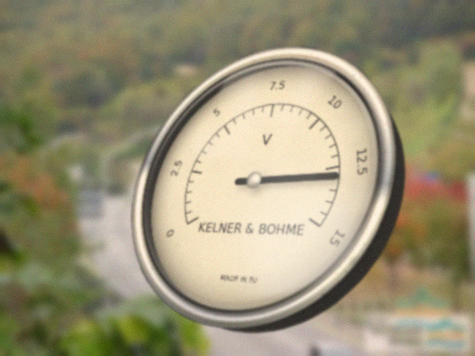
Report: 13; V
